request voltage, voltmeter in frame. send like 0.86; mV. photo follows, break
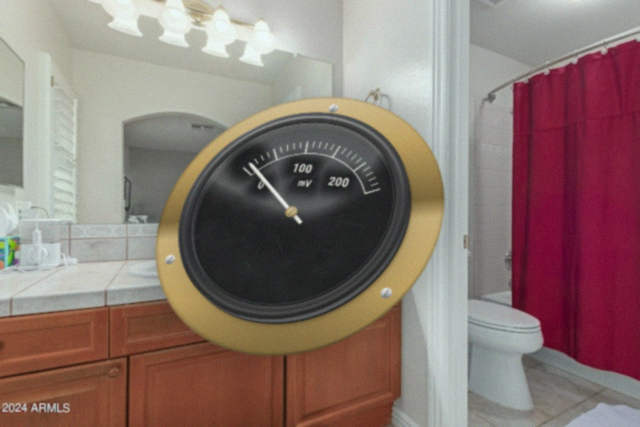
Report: 10; mV
